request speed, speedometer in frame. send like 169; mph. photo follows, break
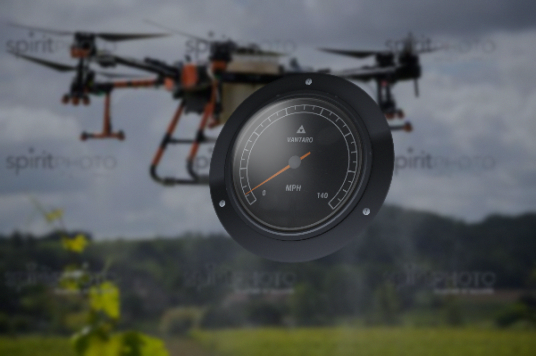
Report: 5; mph
